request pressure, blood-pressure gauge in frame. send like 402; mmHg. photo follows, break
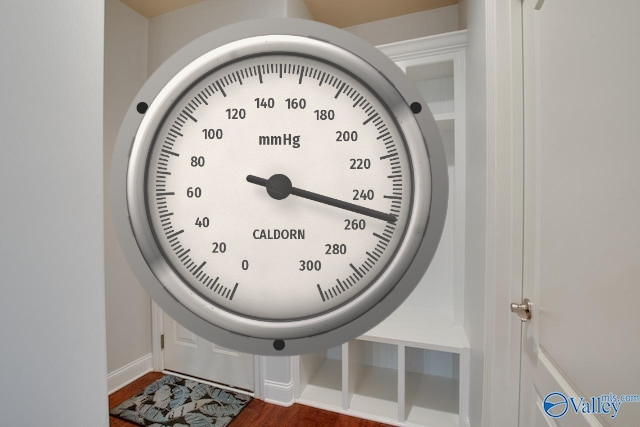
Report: 250; mmHg
